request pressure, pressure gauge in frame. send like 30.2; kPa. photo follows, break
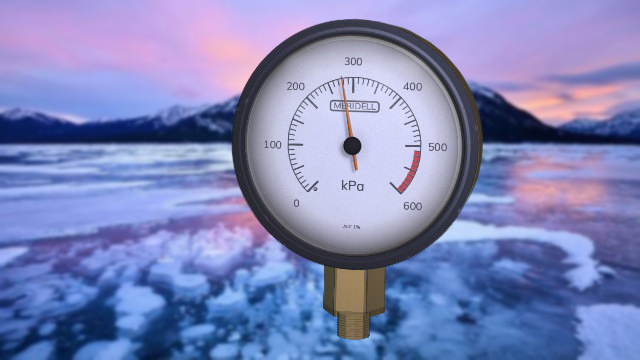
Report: 280; kPa
